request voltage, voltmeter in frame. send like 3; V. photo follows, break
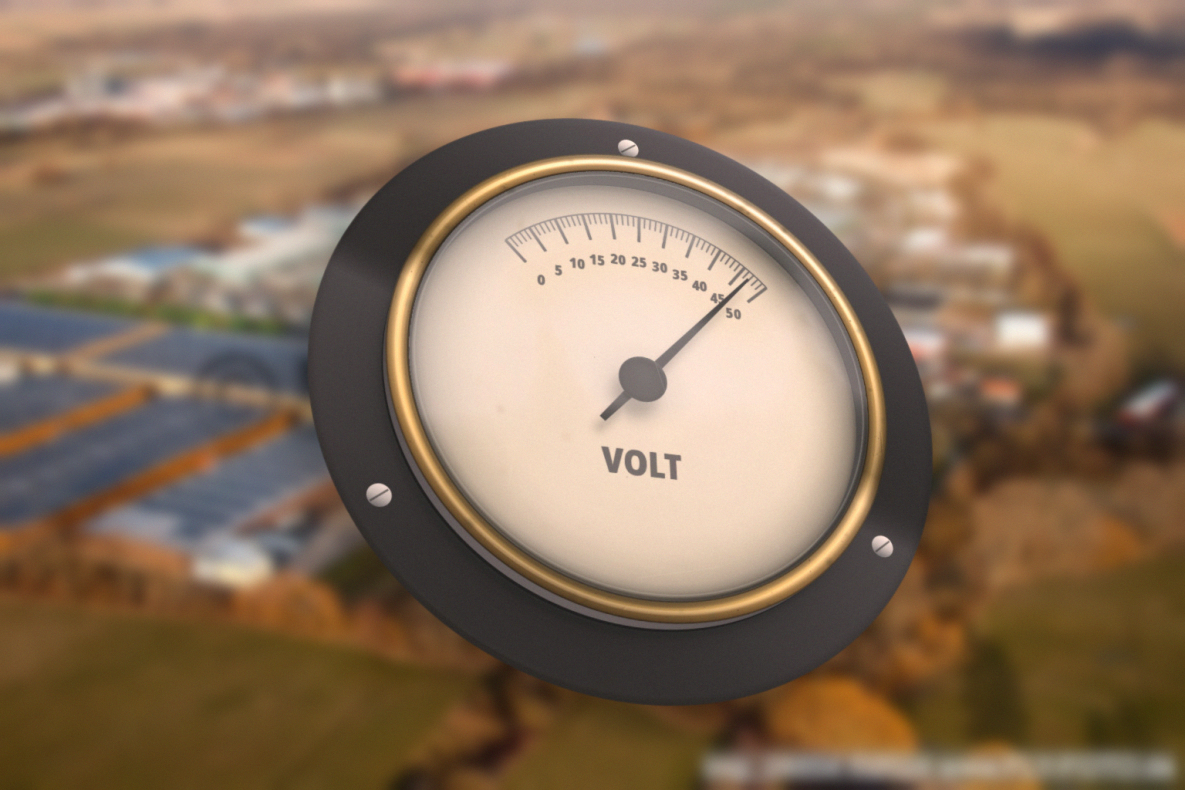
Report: 47; V
